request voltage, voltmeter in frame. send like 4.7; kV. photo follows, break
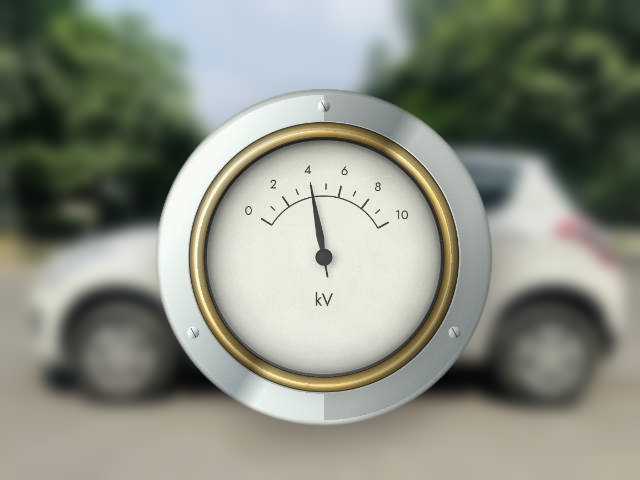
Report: 4; kV
